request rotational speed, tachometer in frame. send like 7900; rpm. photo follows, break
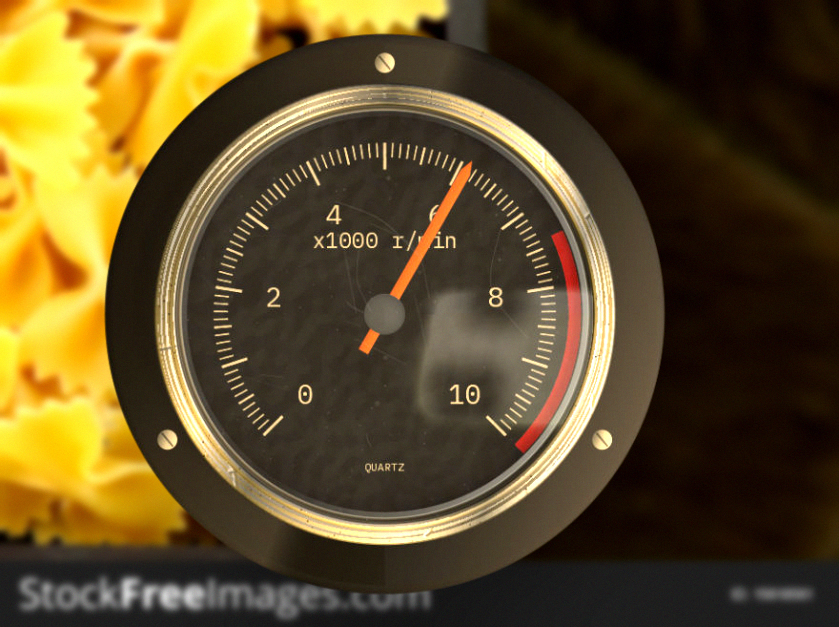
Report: 6100; rpm
